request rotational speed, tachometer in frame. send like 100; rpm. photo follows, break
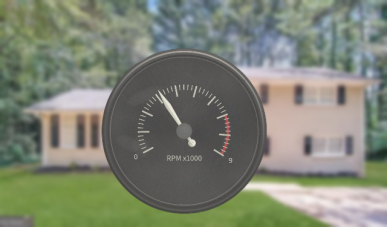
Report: 3200; rpm
